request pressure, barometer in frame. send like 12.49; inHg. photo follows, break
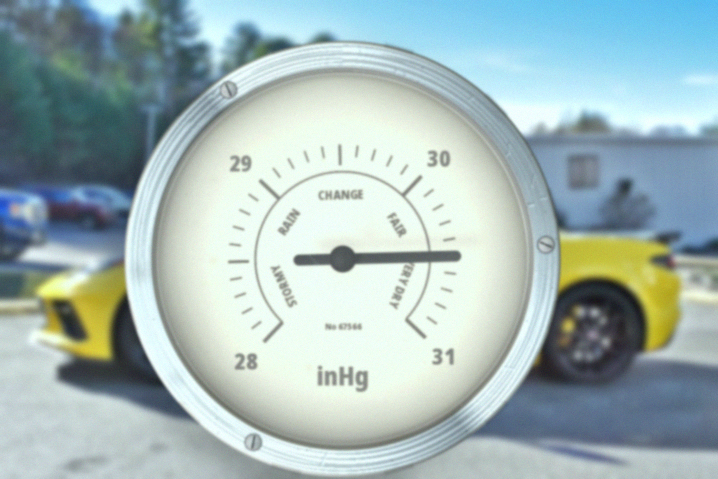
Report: 30.5; inHg
